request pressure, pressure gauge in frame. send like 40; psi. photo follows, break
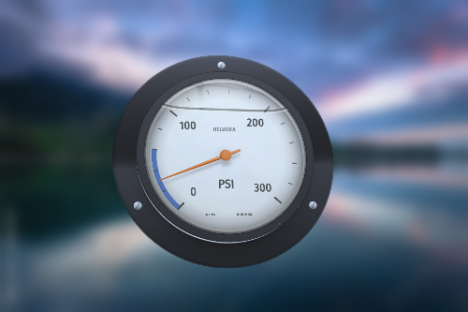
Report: 30; psi
